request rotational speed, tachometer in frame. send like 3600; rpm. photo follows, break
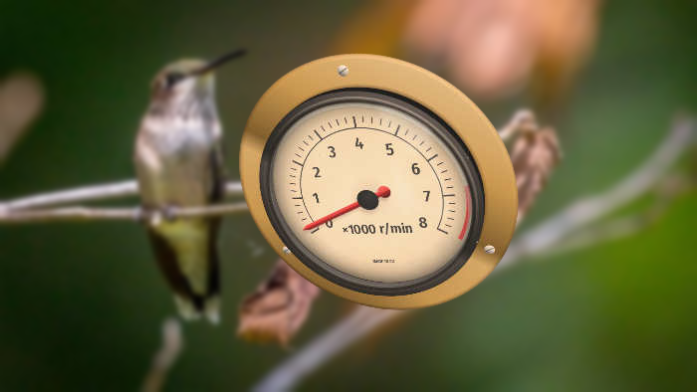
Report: 200; rpm
